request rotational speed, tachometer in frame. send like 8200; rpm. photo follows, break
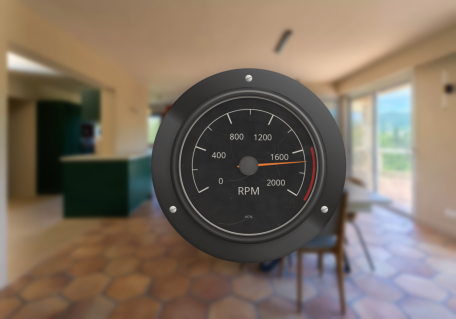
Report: 1700; rpm
